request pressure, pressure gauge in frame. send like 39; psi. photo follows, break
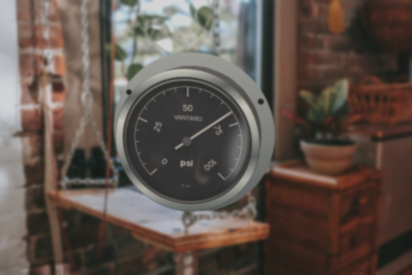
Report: 70; psi
